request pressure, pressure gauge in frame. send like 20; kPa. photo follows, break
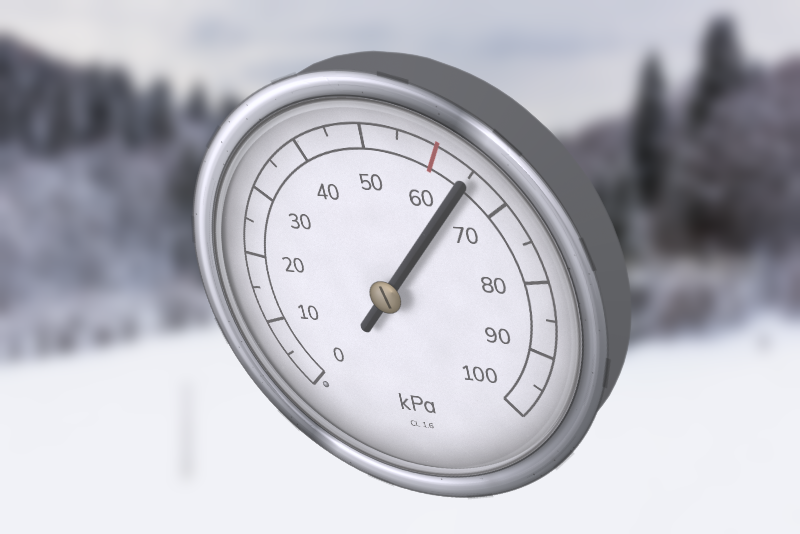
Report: 65; kPa
